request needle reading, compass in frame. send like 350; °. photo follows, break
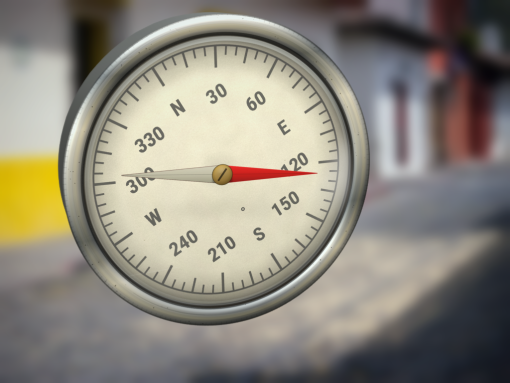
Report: 125; °
